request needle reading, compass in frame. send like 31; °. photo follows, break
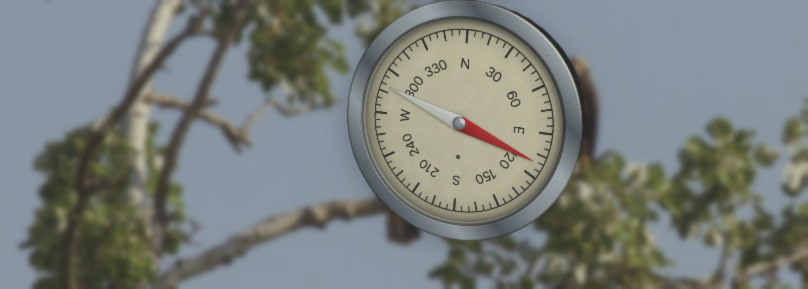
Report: 110; °
